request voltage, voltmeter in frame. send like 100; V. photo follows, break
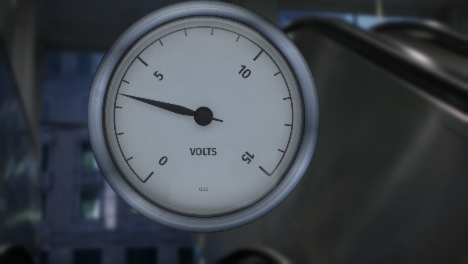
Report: 3.5; V
